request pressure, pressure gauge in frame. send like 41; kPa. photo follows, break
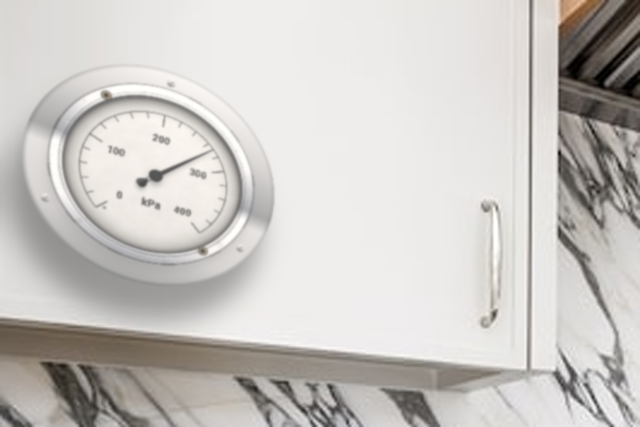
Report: 270; kPa
